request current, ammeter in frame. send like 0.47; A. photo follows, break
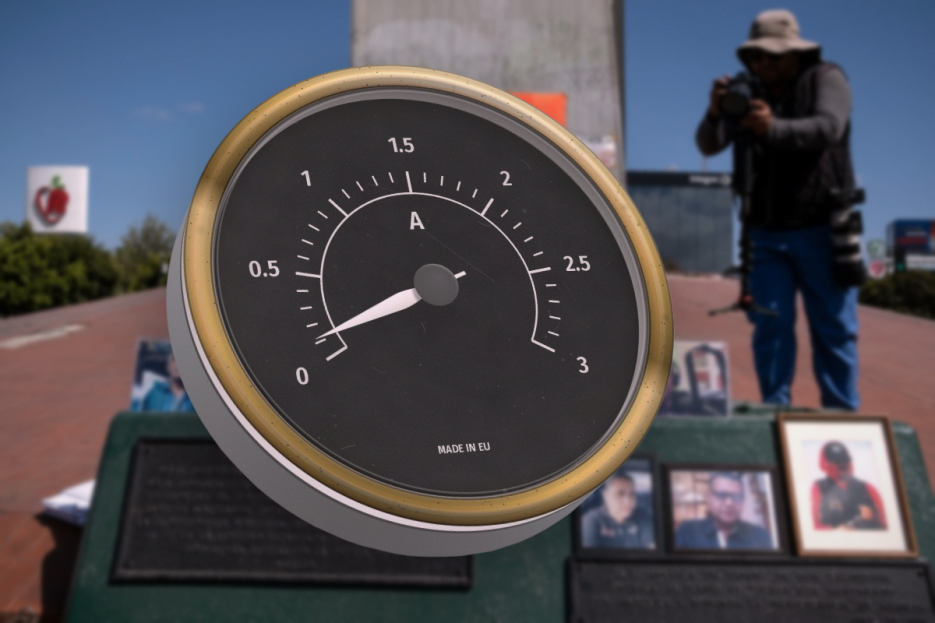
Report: 0.1; A
